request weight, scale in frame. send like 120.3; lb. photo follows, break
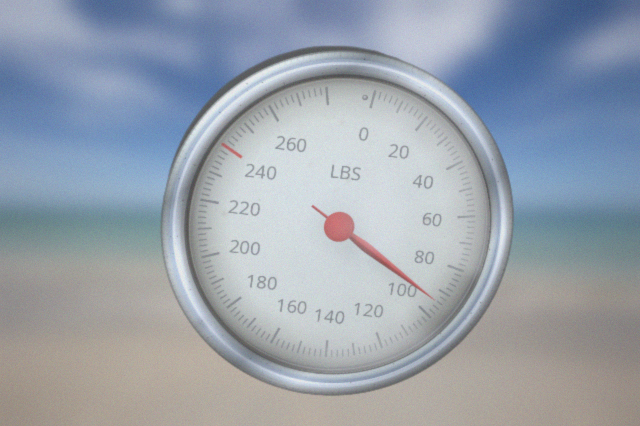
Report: 94; lb
